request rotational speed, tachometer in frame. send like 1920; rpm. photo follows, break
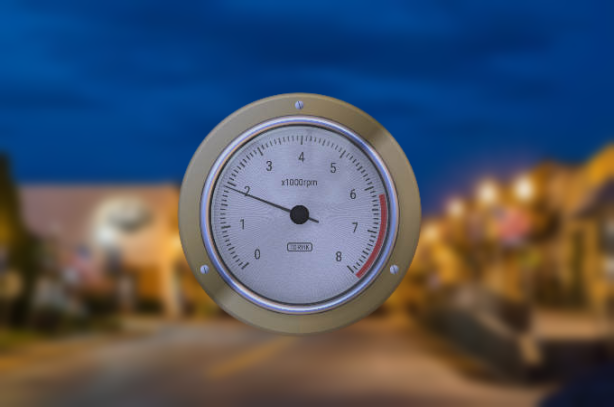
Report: 1900; rpm
